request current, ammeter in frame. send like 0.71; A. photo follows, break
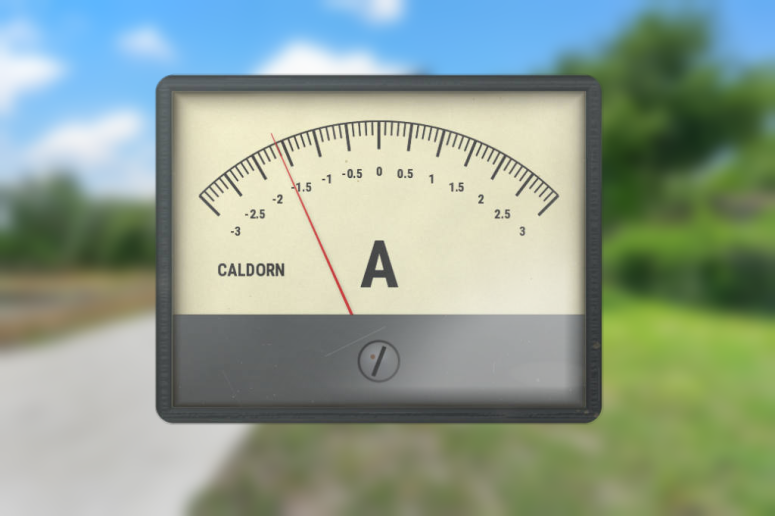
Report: -1.6; A
